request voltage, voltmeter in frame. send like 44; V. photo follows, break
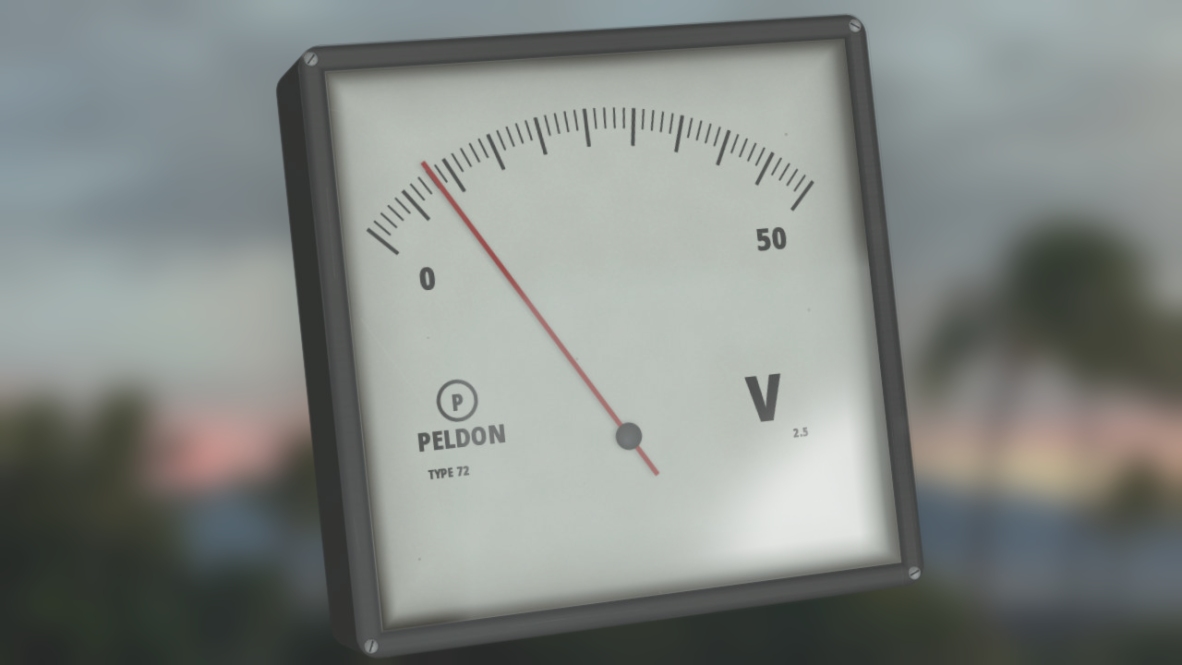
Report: 8; V
